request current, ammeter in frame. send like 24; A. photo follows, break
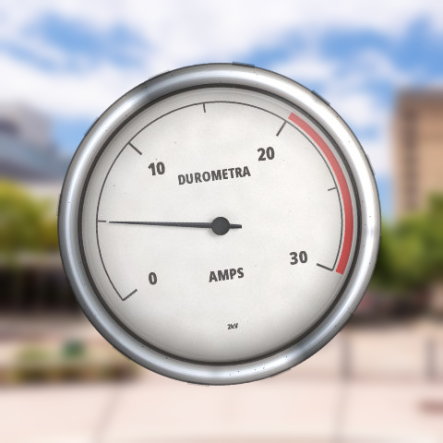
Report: 5; A
